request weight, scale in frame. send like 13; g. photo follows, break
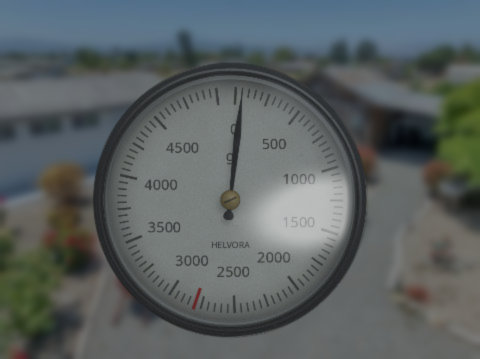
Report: 50; g
